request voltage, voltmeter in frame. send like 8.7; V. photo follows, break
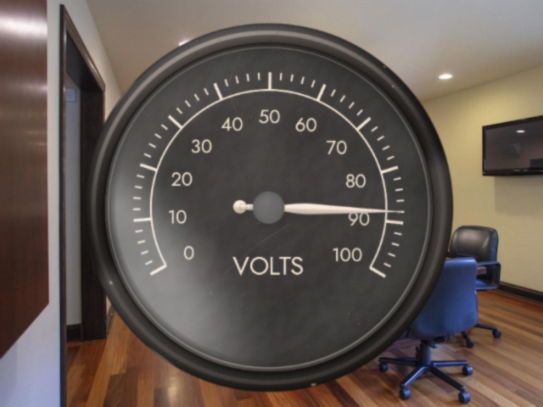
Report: 88; V
